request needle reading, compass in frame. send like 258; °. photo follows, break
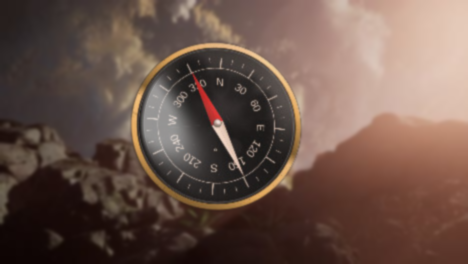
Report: 330; °
